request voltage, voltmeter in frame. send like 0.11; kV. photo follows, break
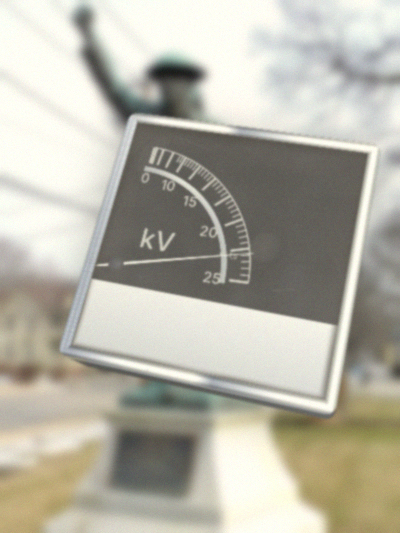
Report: 23; kV
